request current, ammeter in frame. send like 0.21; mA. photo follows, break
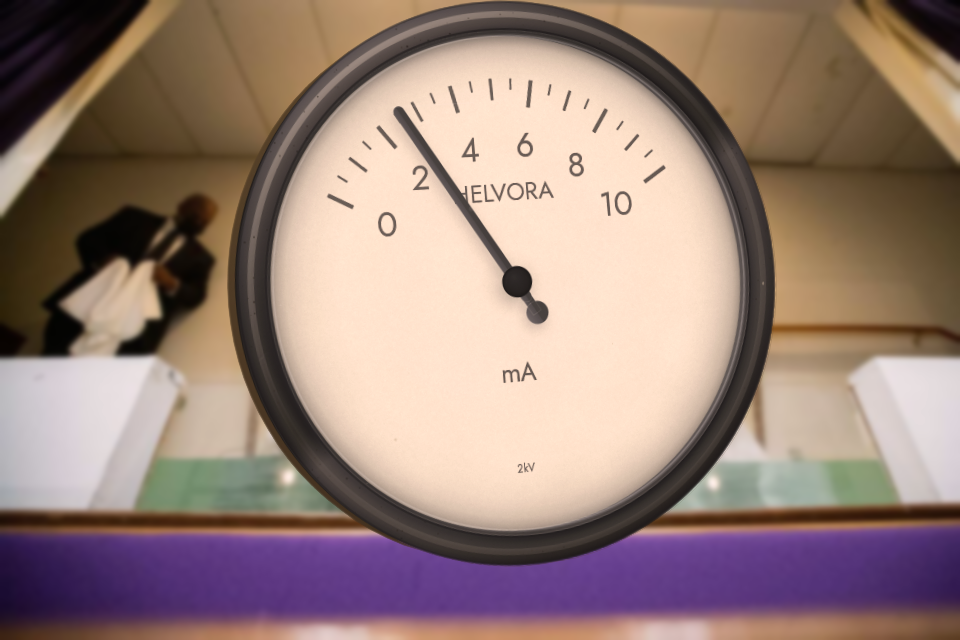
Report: 2.5; mA
